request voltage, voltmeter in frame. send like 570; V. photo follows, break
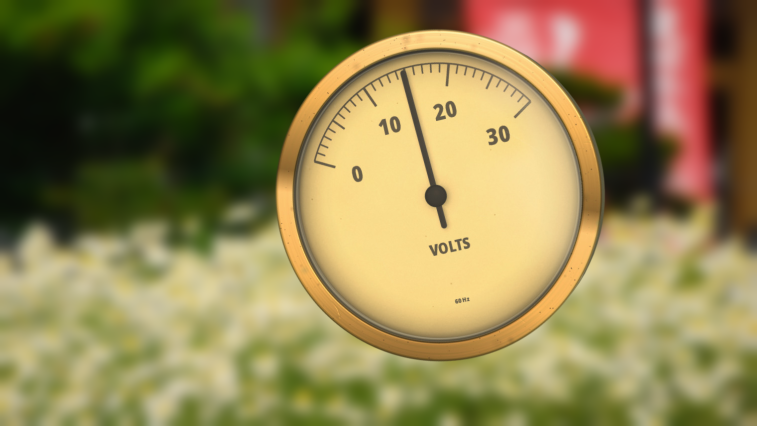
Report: 15; V
